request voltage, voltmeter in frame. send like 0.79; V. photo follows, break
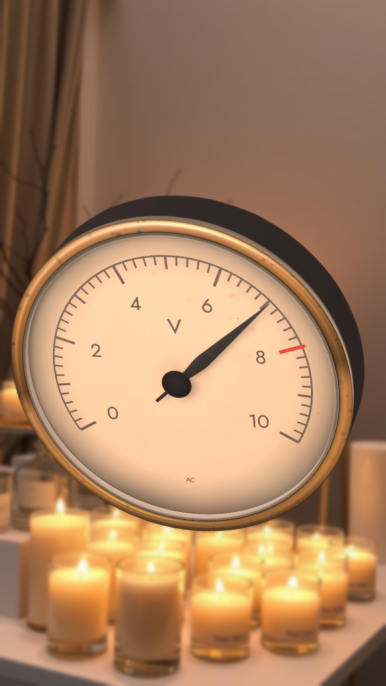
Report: 7; V
